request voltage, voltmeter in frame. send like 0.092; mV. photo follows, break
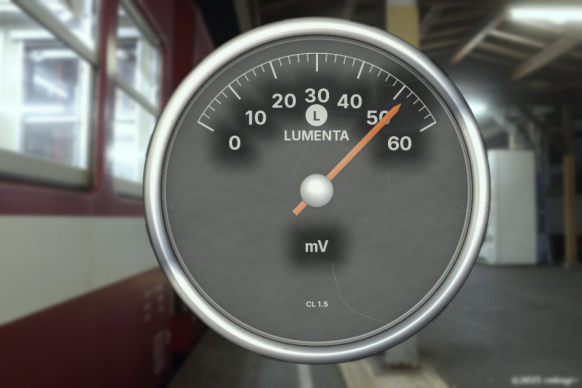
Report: 52; mV
